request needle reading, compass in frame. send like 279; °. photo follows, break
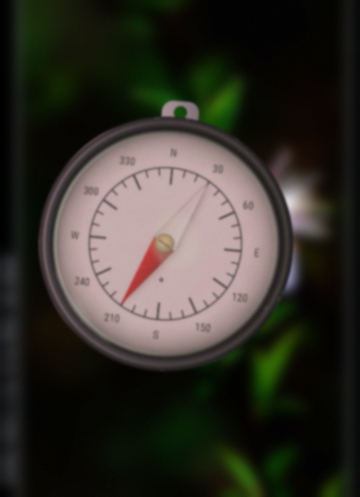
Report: 210; °
